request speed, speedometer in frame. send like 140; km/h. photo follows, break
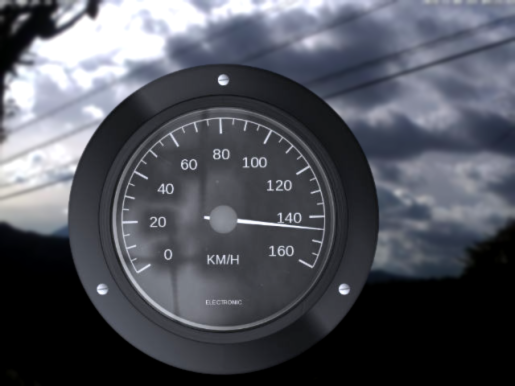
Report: 145; km/h
